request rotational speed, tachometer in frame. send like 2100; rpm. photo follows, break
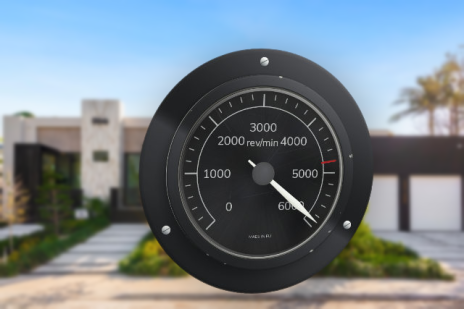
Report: 5900; rpm
